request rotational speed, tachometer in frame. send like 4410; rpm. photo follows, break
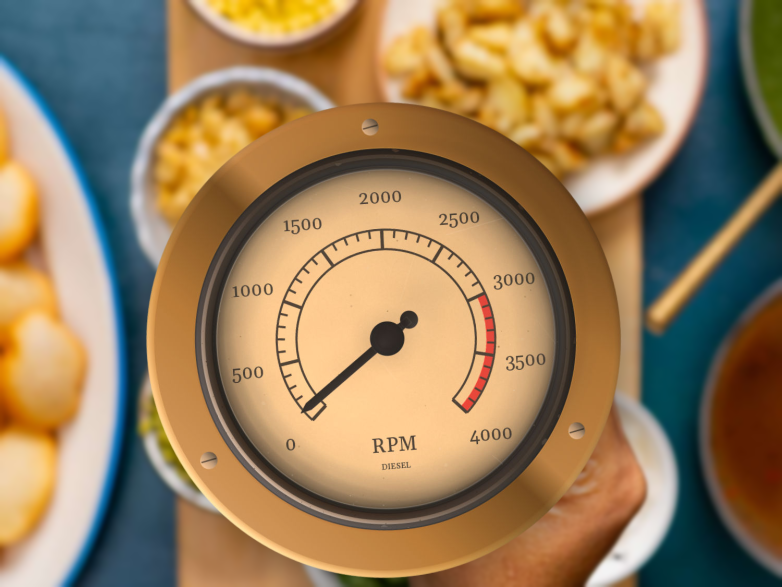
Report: 100; rpm
